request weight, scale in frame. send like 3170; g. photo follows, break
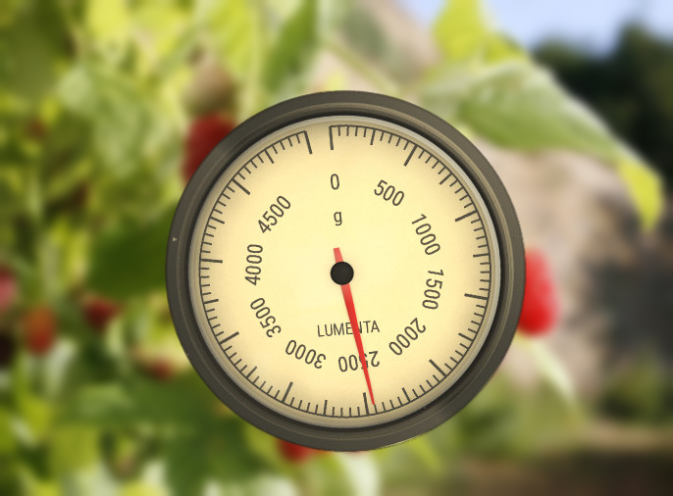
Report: 2450; g
